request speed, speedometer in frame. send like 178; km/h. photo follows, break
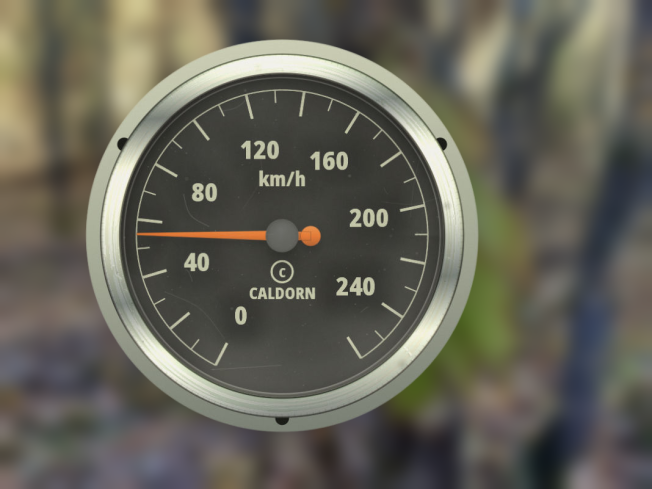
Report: 55; km/h
